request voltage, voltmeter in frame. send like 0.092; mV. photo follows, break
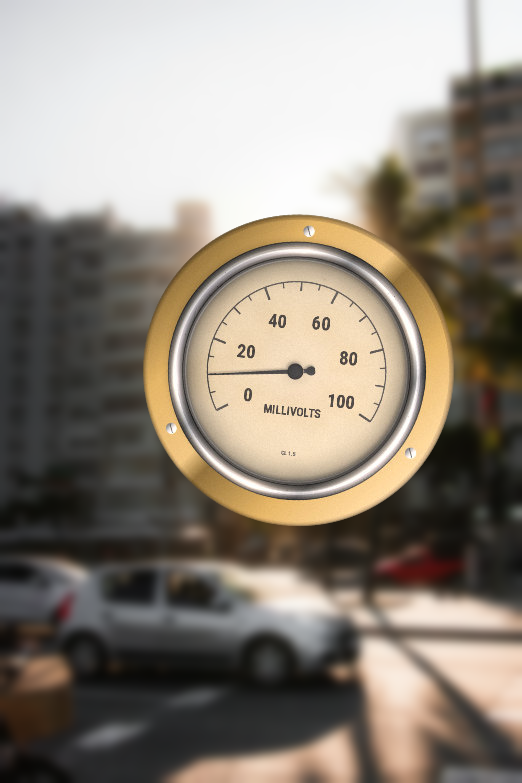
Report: 10; mV
